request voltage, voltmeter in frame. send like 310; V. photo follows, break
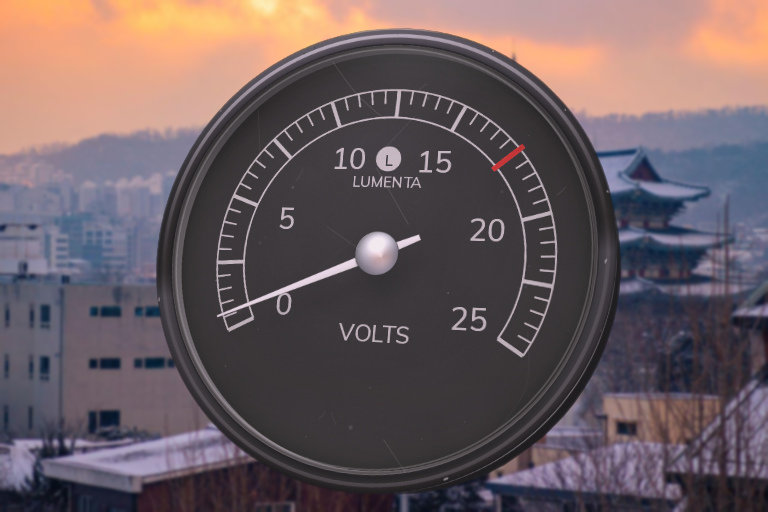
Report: 0.5; V
